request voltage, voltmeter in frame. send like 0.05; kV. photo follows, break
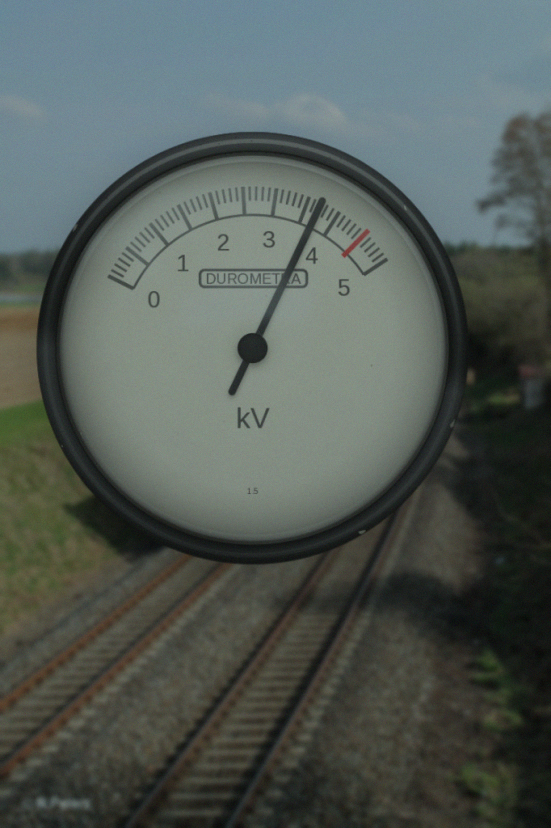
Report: 3.7; kV
